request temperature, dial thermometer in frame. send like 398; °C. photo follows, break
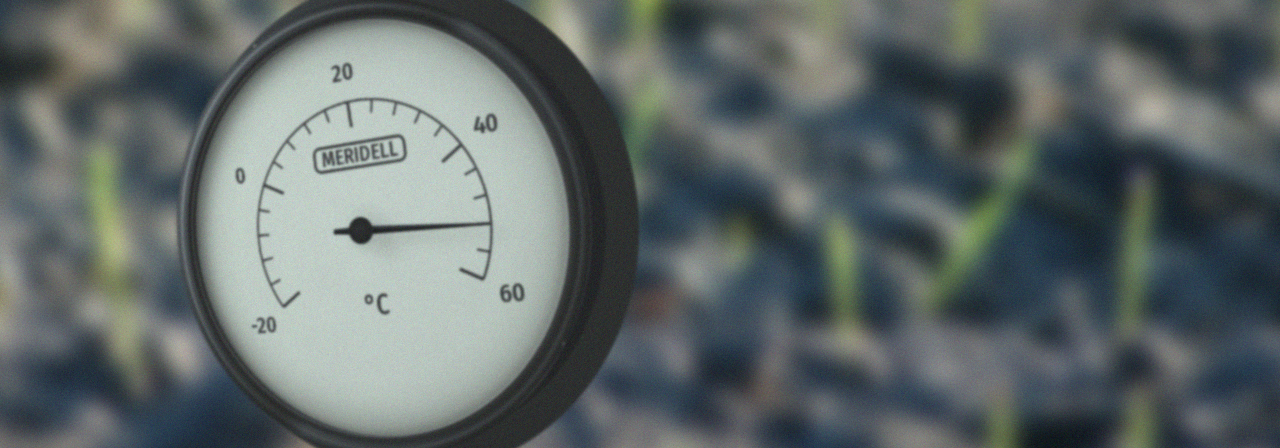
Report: 52; °C
